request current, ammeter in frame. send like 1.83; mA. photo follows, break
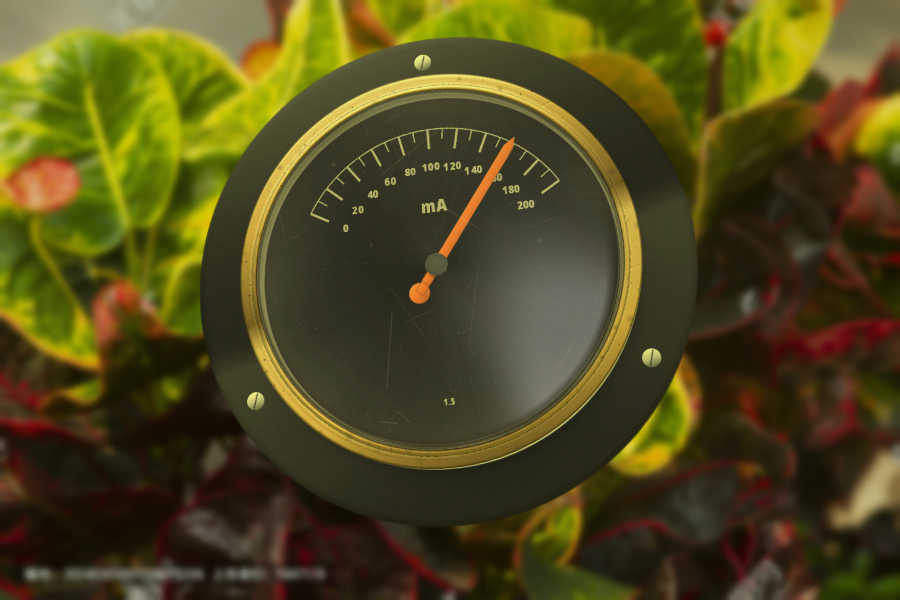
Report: 160; mA
